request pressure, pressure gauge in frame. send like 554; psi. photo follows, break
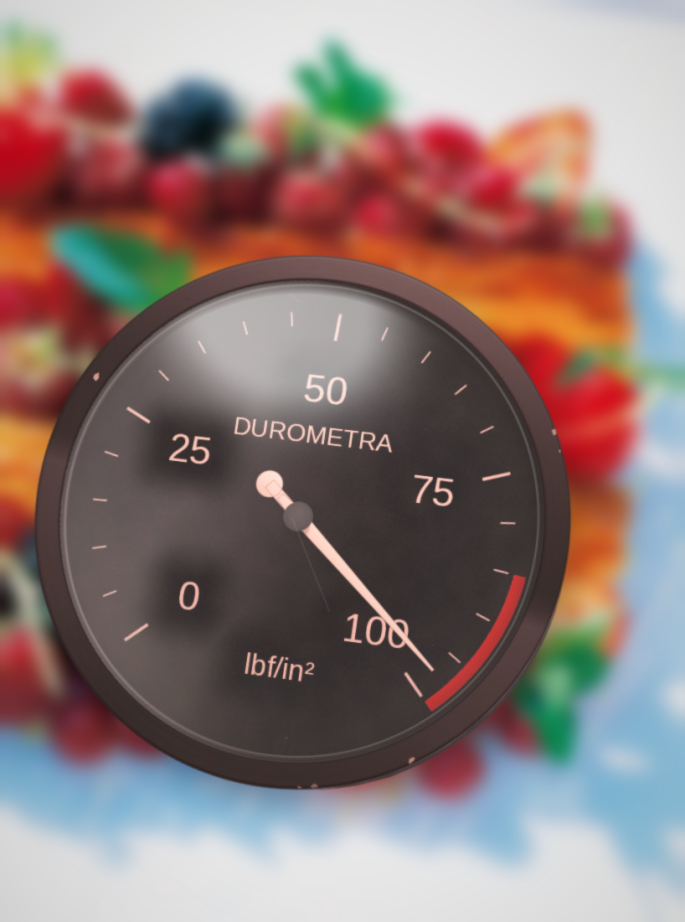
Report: 97.5; psi
